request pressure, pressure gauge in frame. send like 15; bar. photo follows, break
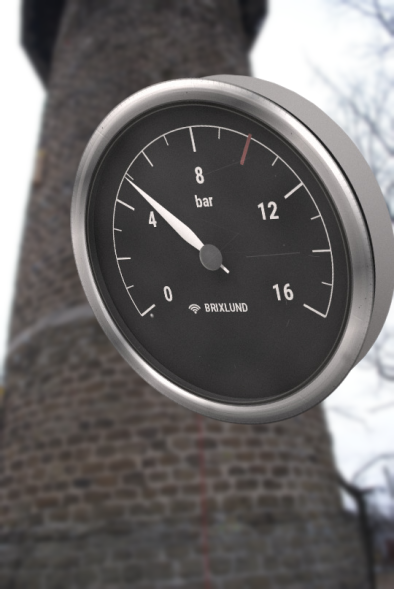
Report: 5; bar
